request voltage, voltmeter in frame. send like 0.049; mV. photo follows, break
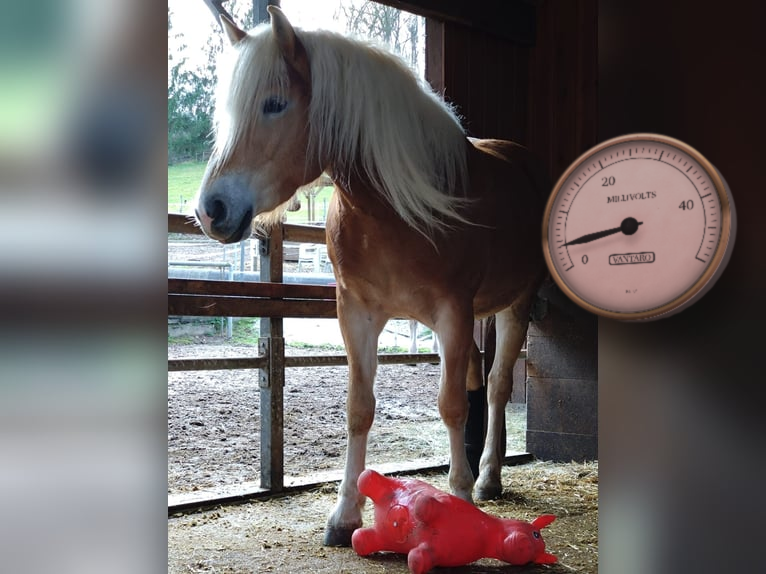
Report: 4; mV
